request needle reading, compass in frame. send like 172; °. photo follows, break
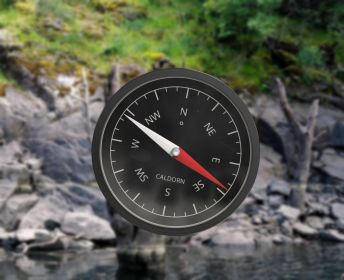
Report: 115; °
